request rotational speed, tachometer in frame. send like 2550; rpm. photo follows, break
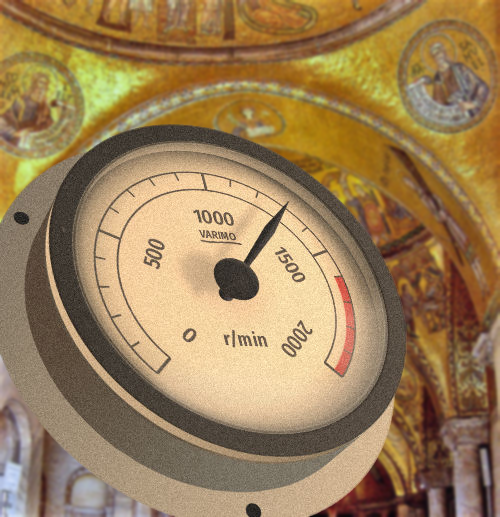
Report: 1300; rpm
